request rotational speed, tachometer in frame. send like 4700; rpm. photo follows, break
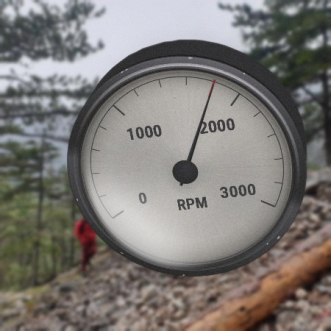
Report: 1800; rpm
